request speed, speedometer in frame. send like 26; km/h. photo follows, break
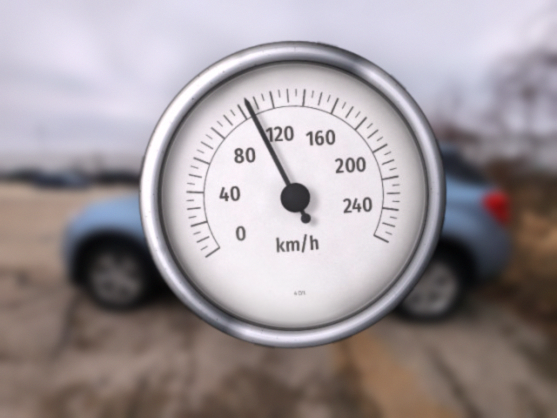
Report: 105; km/h
